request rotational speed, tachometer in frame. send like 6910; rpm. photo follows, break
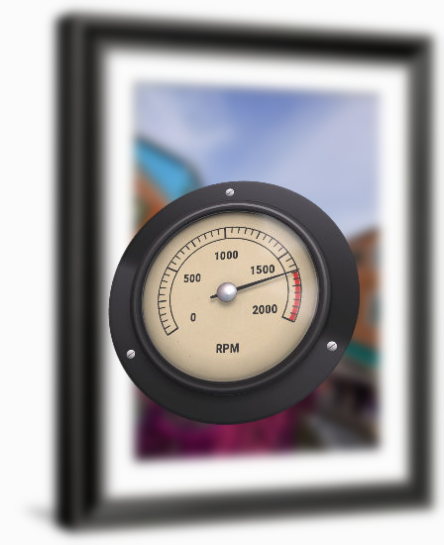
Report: 1650; rpm
